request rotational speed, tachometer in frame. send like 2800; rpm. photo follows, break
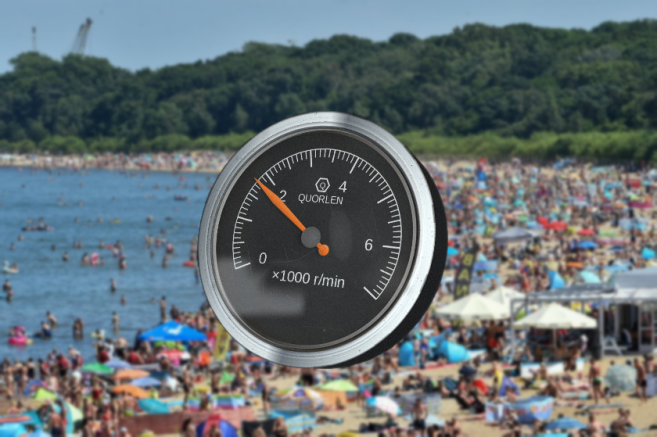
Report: 1800; rpm
